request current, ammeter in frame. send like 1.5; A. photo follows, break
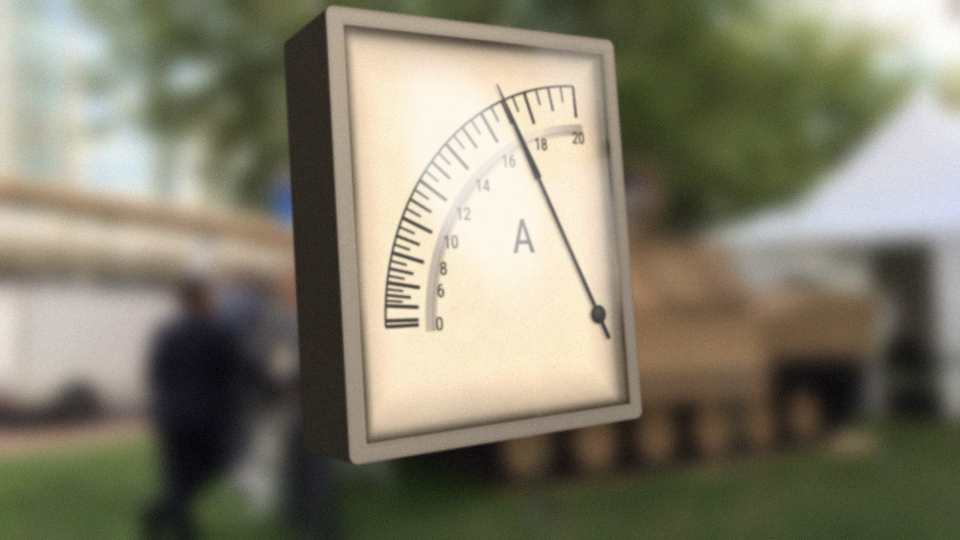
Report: 17; A
